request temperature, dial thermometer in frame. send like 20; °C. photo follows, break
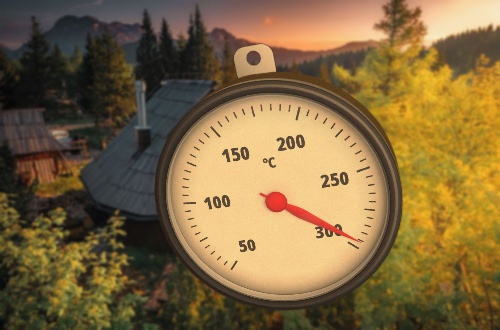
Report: 295; °C
